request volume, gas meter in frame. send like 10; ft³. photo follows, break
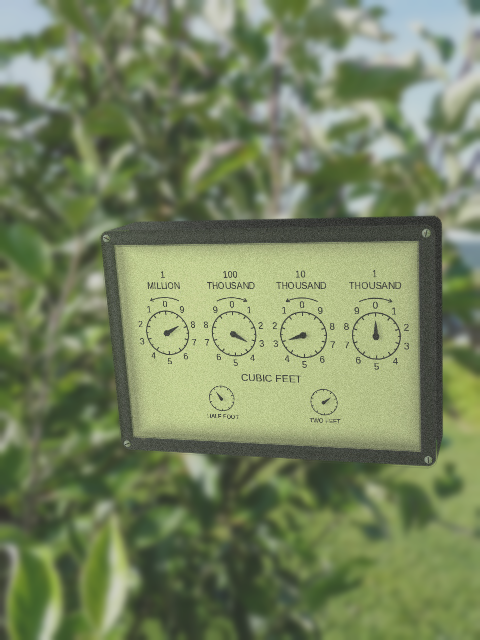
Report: 833000; ft³
